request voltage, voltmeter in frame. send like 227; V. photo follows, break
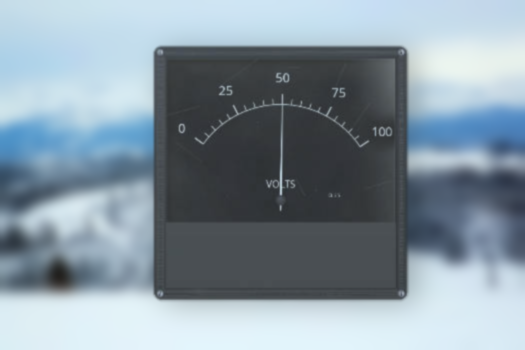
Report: 50; V
